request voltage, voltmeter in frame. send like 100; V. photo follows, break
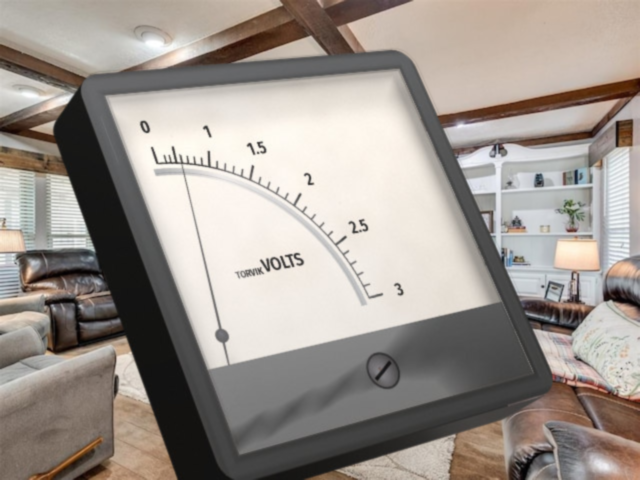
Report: 0.5; V
